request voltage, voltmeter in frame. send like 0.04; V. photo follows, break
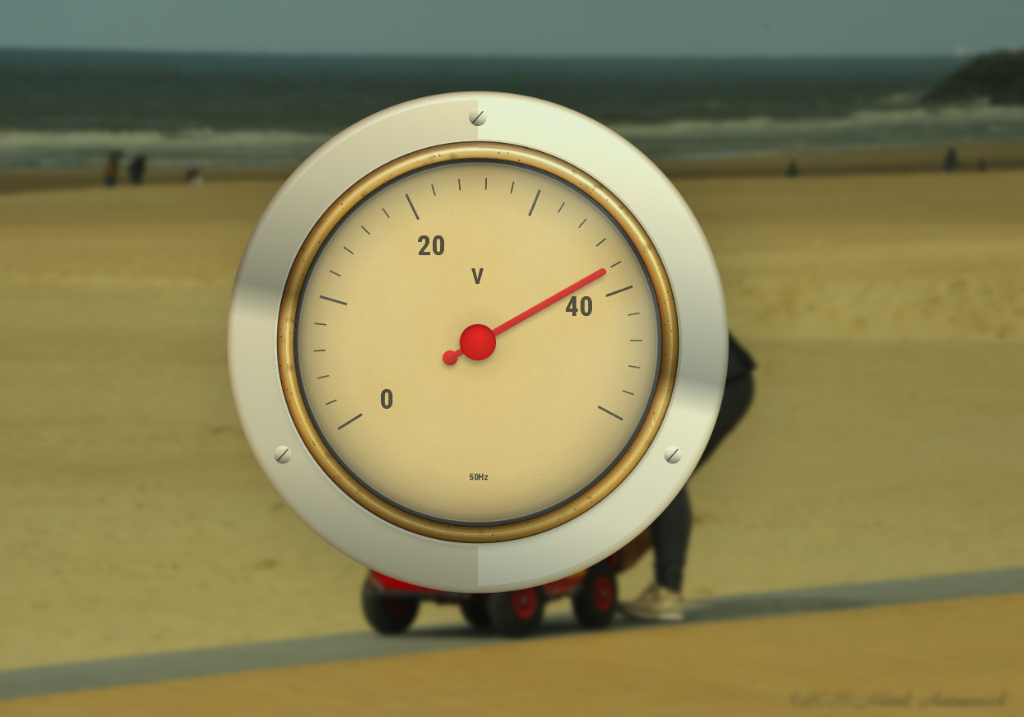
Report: 38; V
